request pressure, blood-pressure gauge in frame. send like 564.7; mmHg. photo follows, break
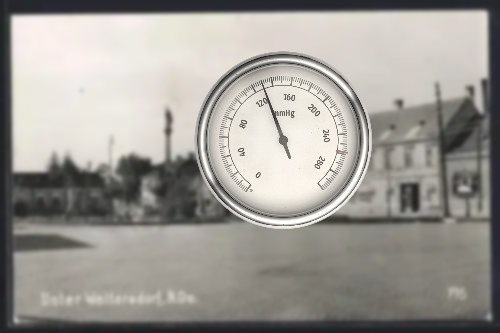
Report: 130; mmHg
